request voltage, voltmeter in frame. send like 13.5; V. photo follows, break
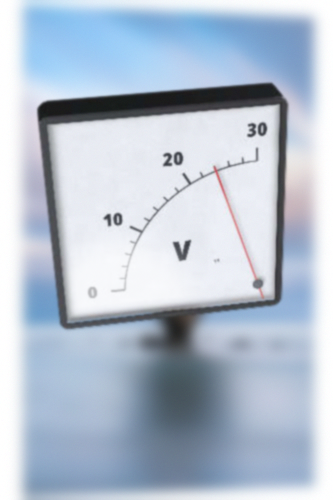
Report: 24; V
